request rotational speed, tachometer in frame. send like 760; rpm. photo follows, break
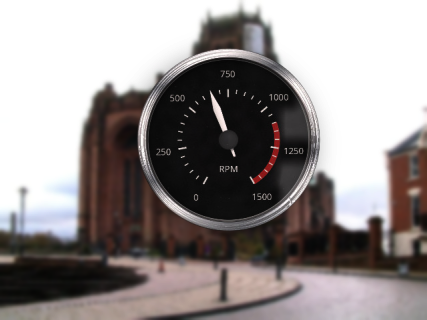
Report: 650; rpm
